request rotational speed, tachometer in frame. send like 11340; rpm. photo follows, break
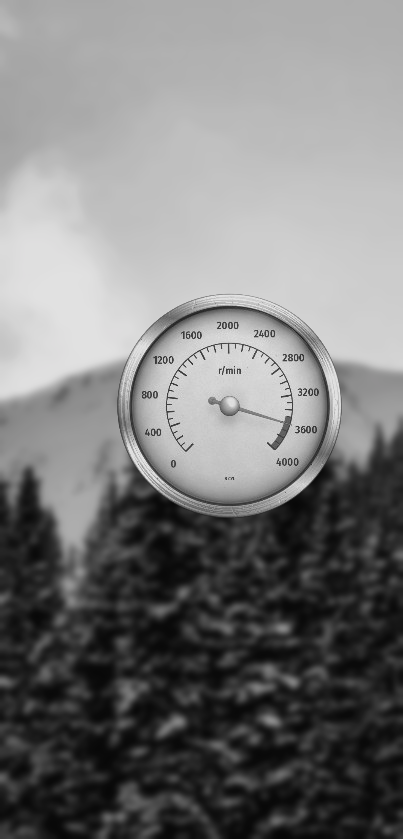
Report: 3600; rpm
